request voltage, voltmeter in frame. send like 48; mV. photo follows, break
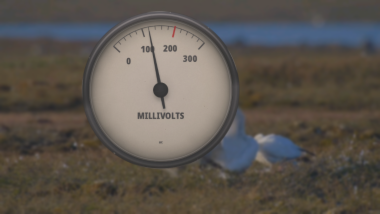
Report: 120; mV
